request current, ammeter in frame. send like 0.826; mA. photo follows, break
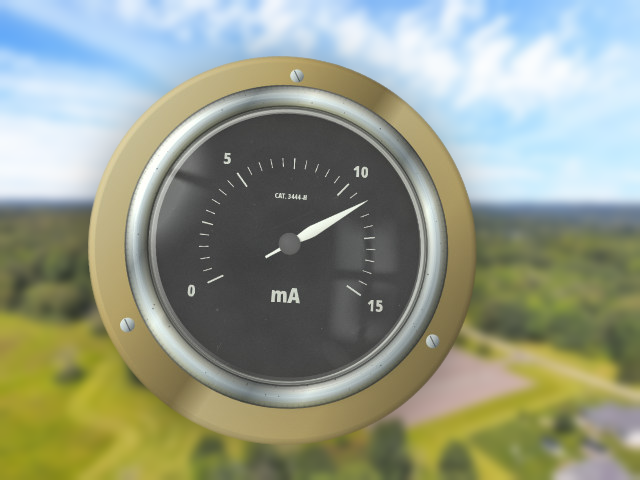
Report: 11; mA
